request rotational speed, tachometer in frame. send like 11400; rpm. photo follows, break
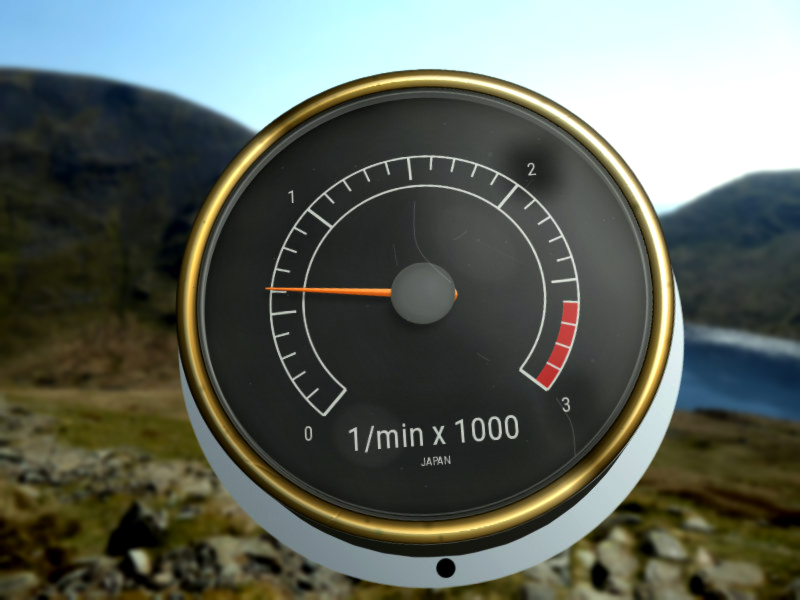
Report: 600; rpm
